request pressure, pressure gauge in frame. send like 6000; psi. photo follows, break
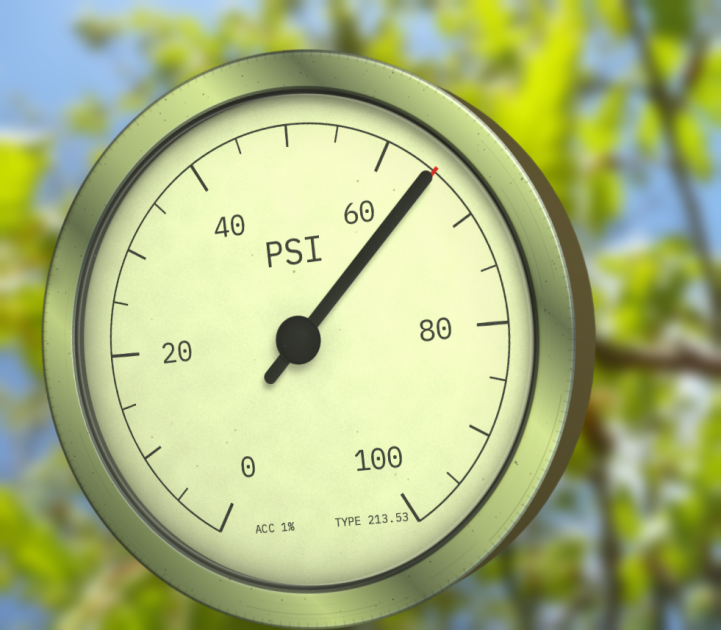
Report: 65; psi
